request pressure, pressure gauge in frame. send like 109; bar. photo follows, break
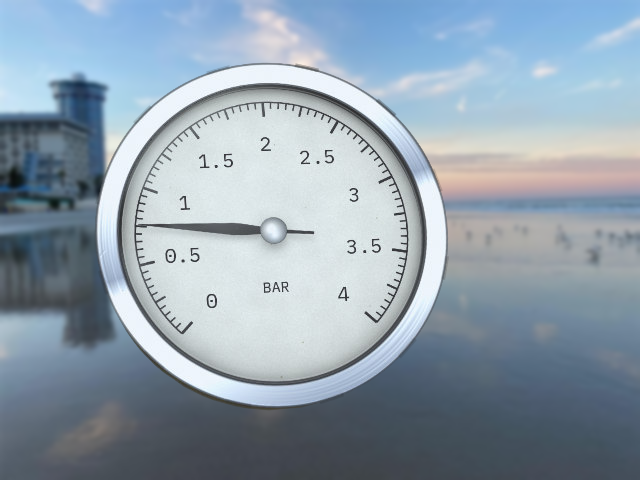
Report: 0.75; bar
